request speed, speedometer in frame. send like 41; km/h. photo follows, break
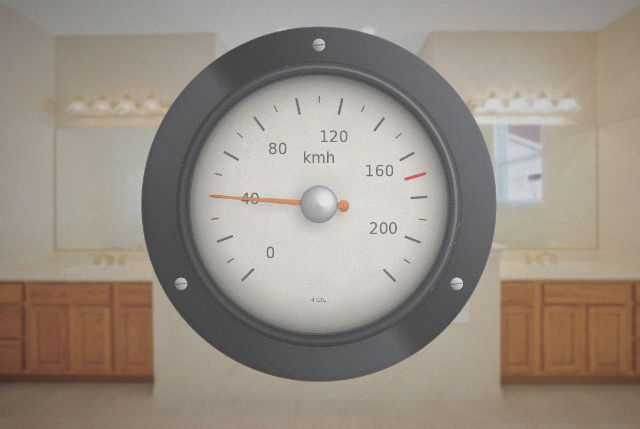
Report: 40; km/h
